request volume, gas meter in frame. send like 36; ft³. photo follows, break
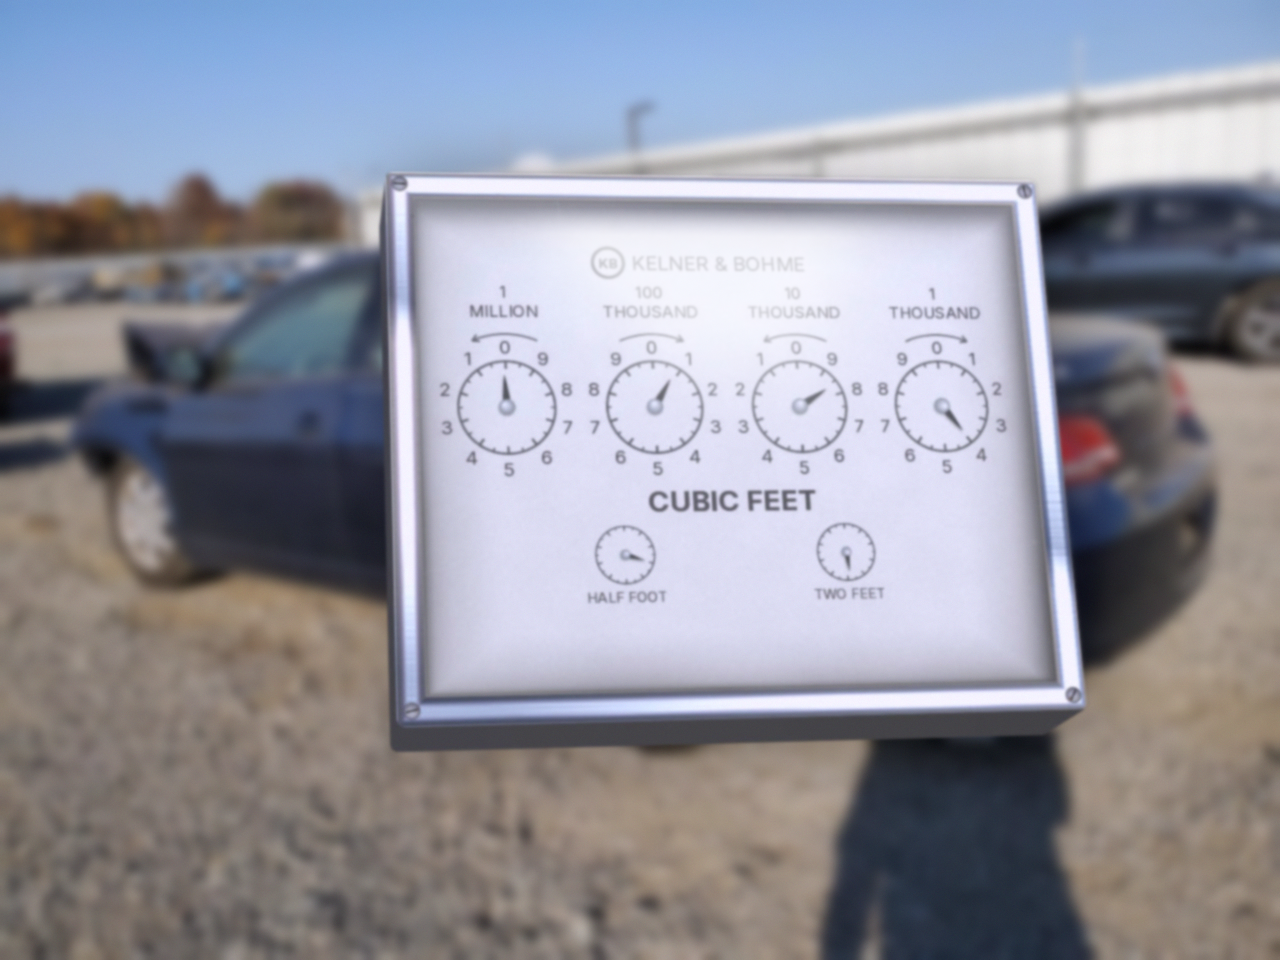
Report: 8400; ft³
